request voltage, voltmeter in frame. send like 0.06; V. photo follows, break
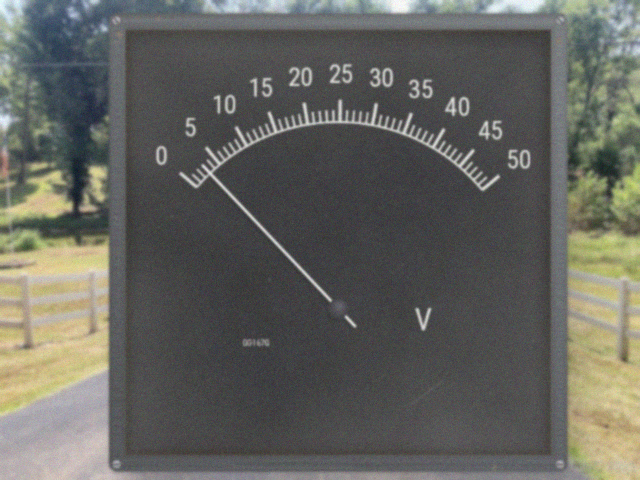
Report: 3; V
